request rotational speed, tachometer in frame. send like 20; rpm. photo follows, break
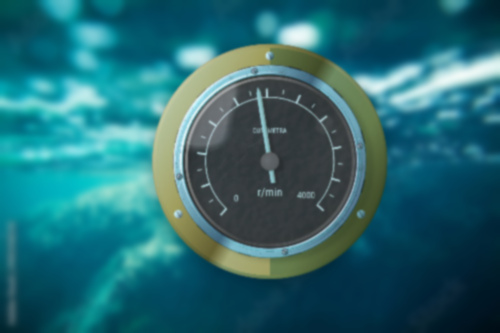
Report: 1900; rpm
